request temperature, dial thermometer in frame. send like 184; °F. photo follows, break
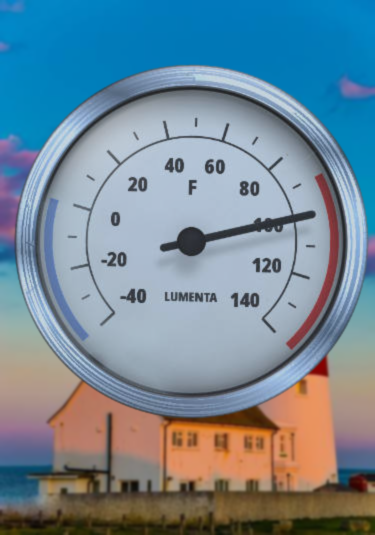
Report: 100; °F
